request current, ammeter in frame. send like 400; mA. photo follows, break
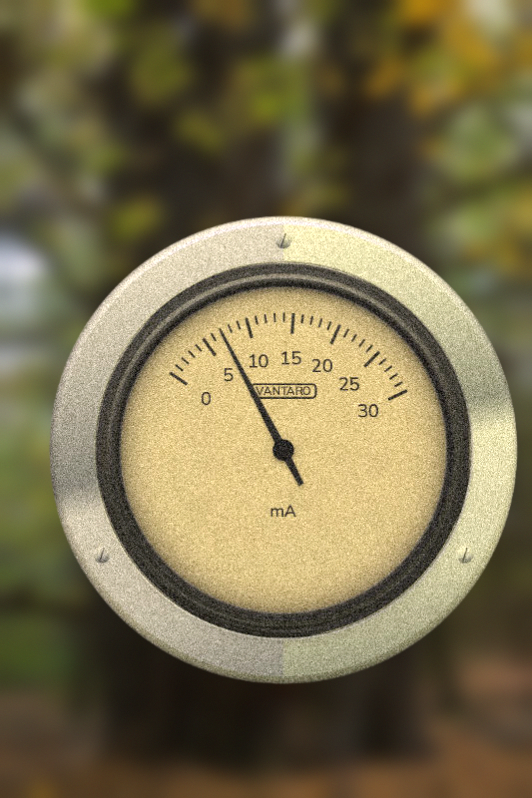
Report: 7; mA
